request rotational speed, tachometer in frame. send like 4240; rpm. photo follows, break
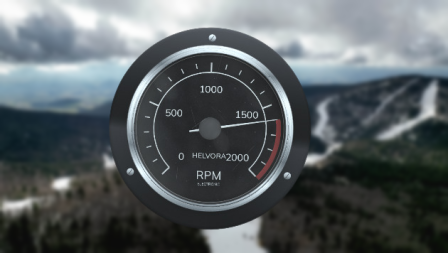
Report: 1600; rpm
